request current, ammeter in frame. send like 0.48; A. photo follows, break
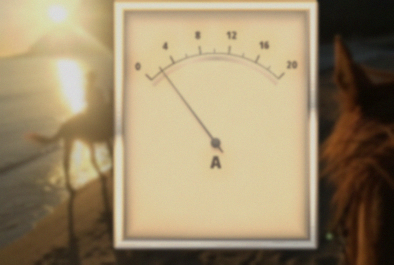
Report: 2; A
